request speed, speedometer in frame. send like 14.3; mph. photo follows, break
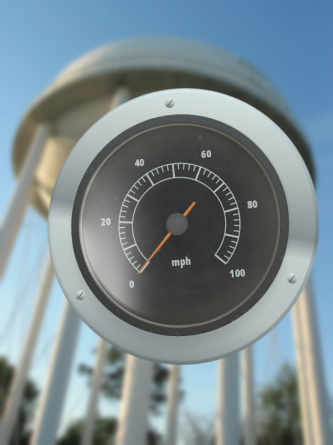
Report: 0; mph
